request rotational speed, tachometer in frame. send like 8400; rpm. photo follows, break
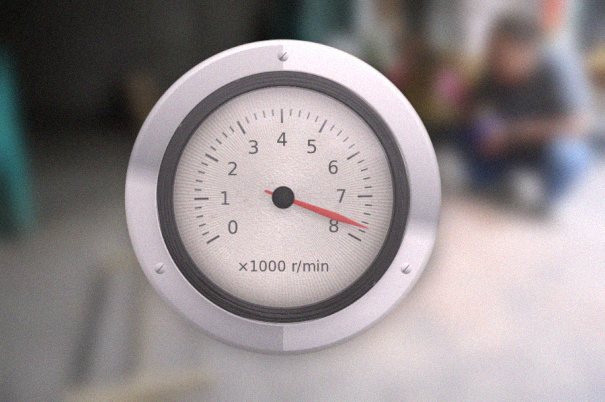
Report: 7700; rpm
